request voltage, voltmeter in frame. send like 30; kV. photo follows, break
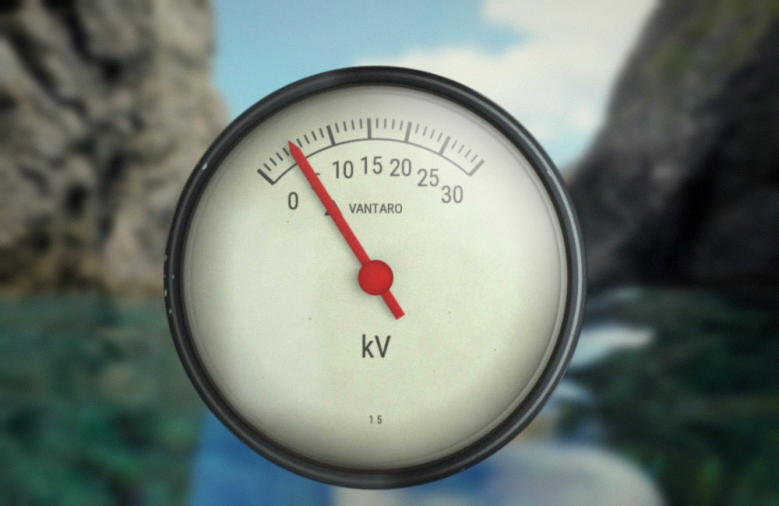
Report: 5; kV
